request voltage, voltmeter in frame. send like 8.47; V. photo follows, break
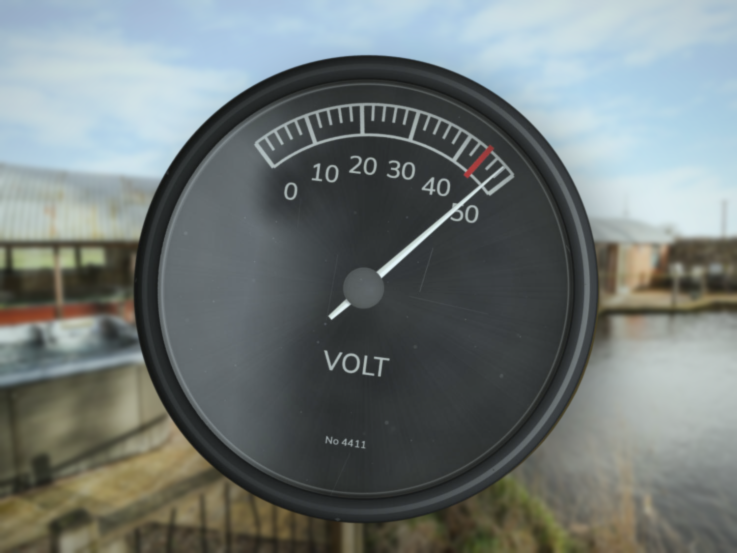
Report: 48; V
